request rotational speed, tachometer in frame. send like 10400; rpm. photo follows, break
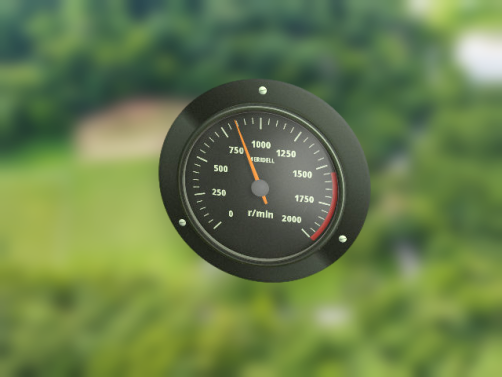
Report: 850; rpm
